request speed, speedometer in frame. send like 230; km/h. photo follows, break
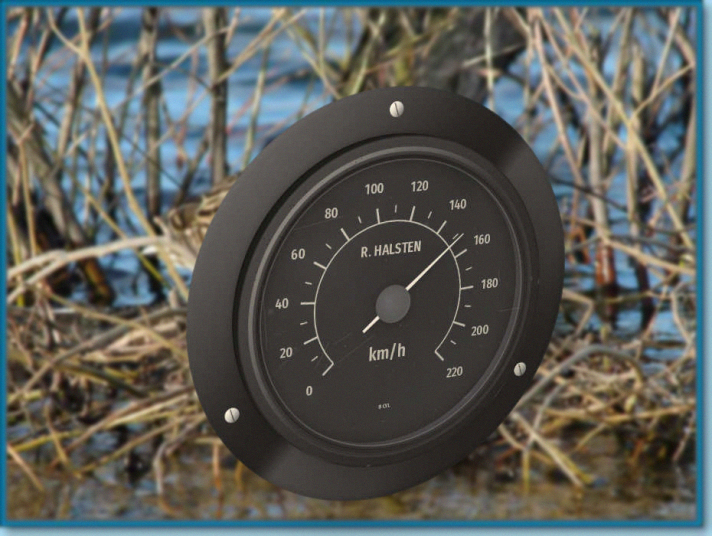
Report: 150; km/h
